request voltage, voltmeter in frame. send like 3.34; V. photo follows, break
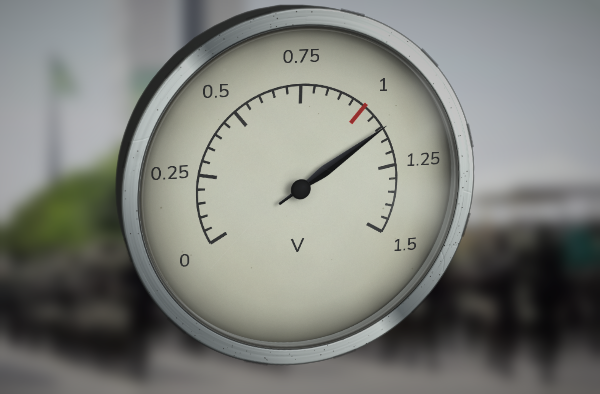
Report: 1.1; V
